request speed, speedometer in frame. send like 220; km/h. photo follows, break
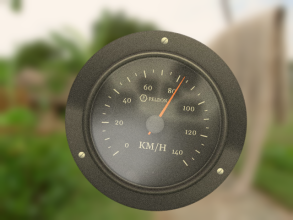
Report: 82.5; km/h
